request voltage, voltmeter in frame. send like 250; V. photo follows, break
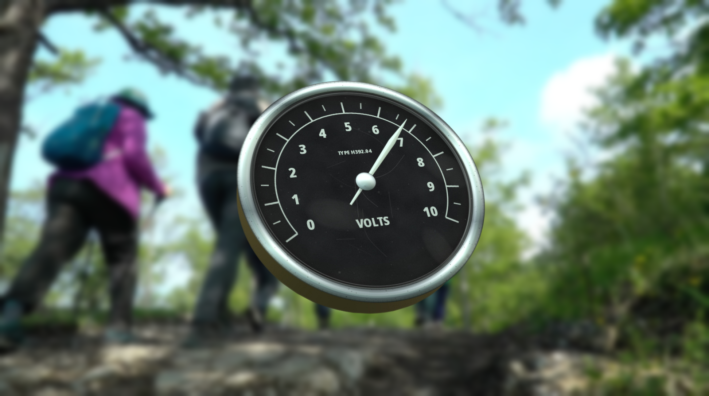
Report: 6.75; V
